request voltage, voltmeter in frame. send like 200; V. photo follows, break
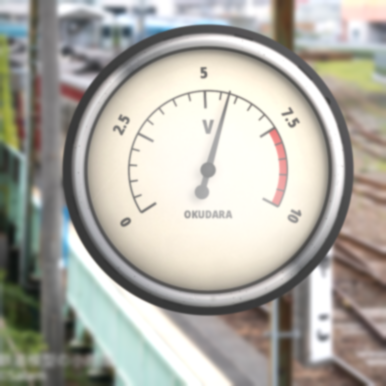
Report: 5.75; V
